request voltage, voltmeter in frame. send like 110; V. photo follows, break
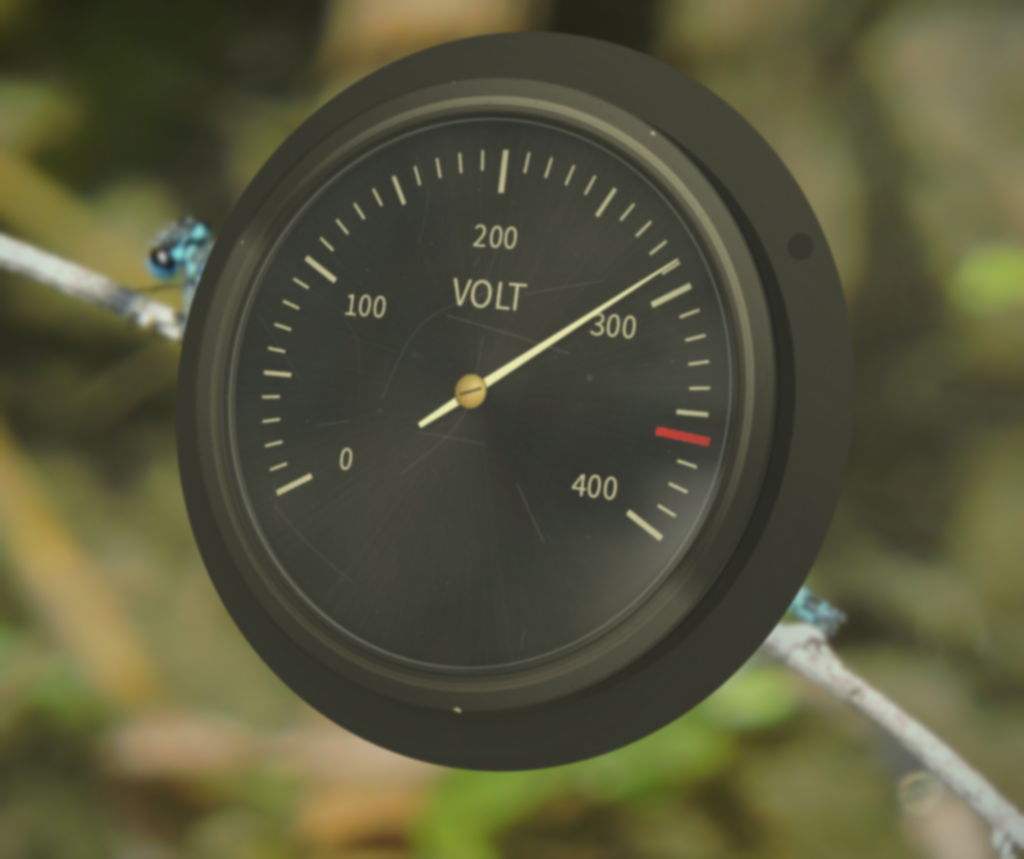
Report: 290; V
